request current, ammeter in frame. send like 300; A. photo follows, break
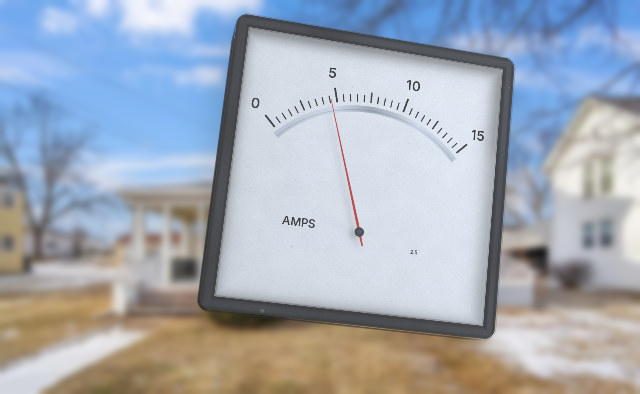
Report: 4.5; A
